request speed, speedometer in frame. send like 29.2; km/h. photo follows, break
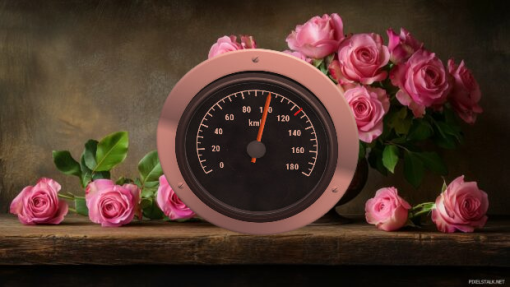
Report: 100; km/h
